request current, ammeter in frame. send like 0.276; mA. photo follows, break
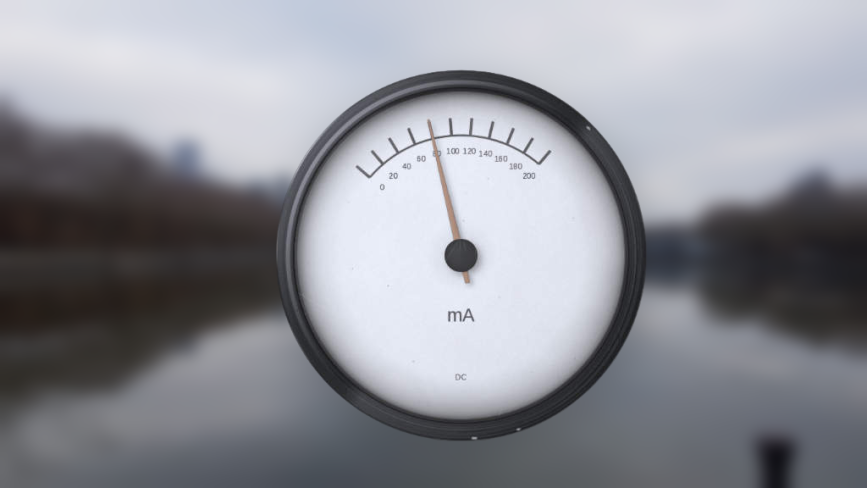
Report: 80; mA
